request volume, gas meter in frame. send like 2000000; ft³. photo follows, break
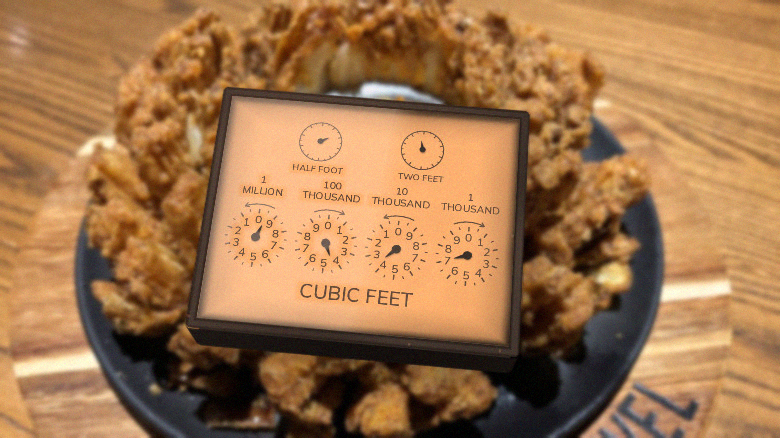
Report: 943700; ft³
